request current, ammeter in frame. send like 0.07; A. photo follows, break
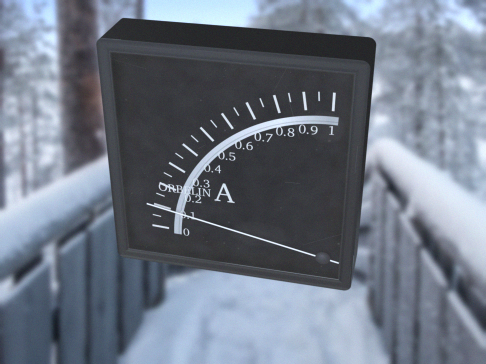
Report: 0.1; A
